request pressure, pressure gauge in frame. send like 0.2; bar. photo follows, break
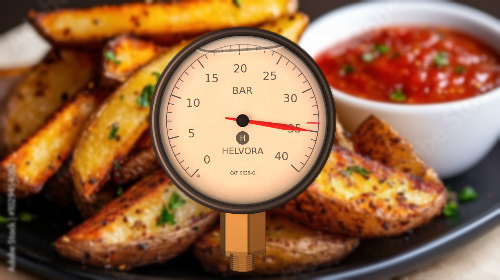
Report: 35; bar
